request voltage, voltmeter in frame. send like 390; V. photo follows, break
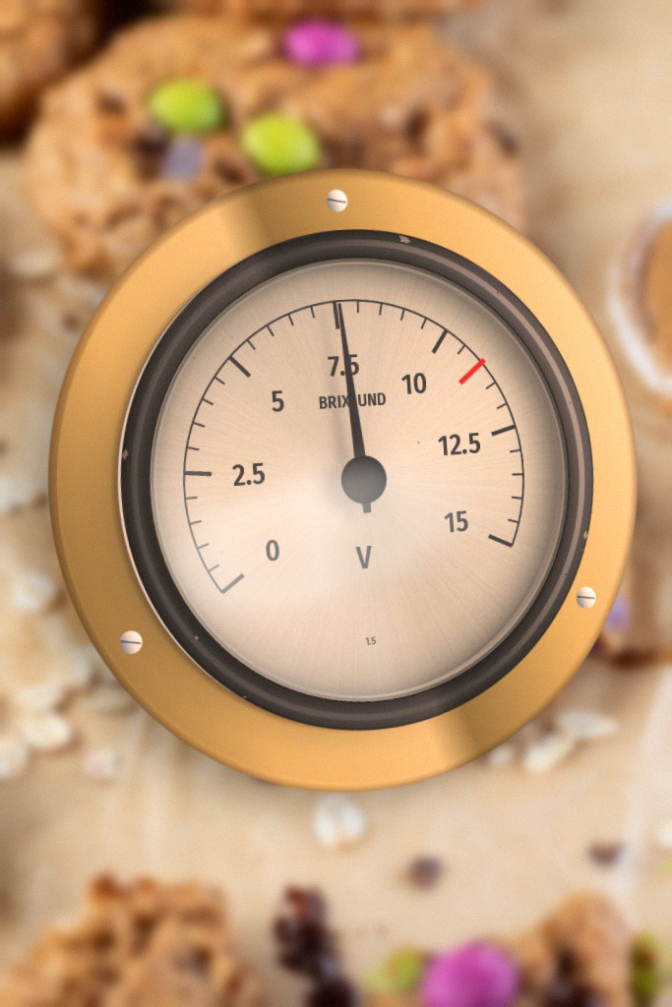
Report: 7.5; V
